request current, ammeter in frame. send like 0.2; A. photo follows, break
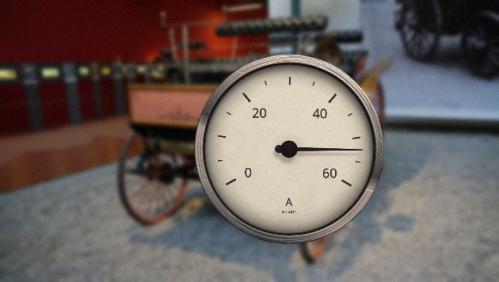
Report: 52.5; A
